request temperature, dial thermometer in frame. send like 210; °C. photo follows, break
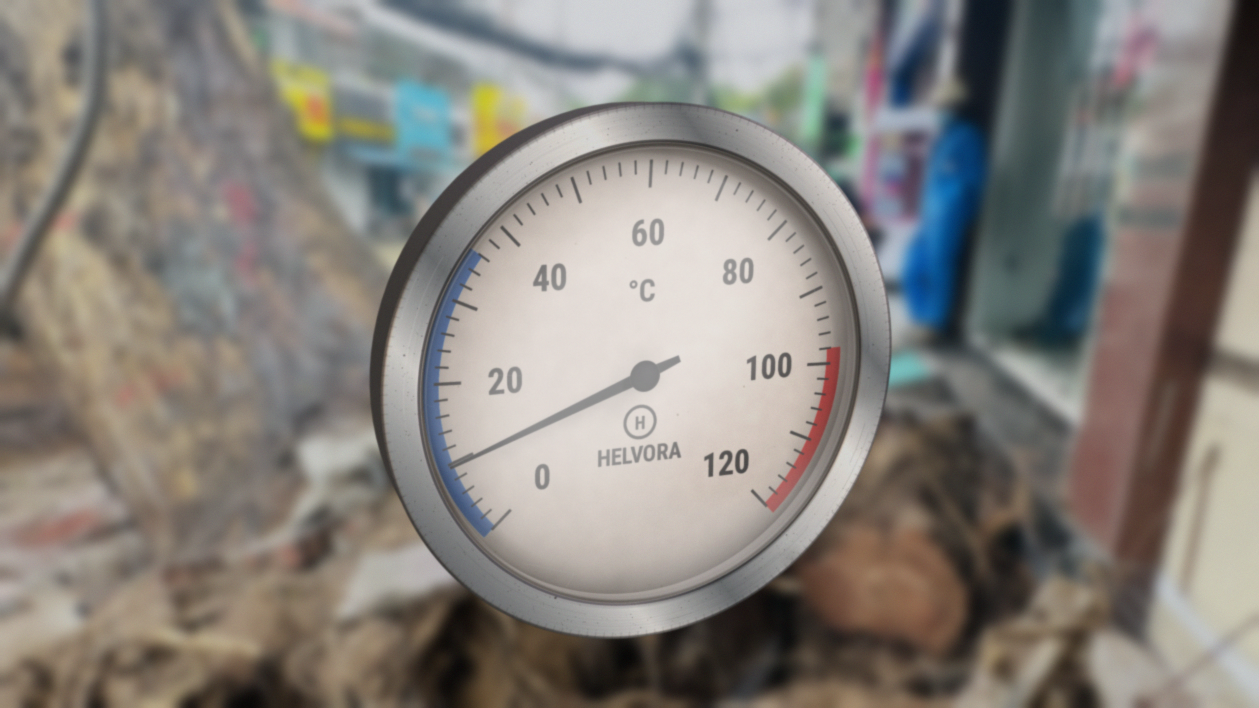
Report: 10; °C
